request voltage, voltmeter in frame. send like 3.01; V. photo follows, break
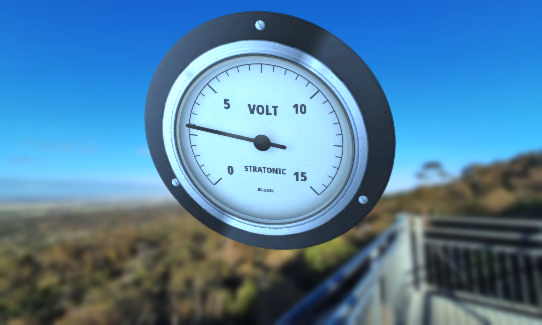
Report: 3; V
